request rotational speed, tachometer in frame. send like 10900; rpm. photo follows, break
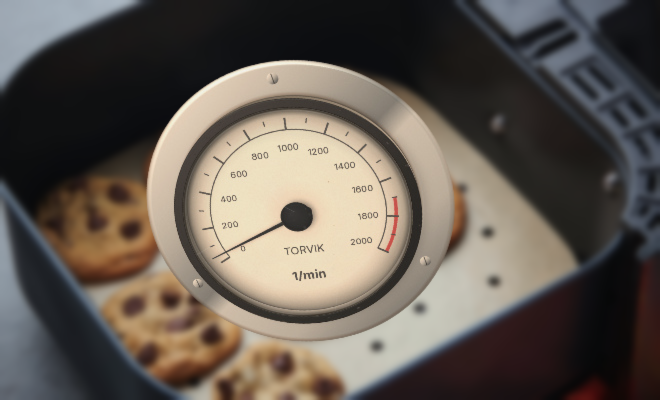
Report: 50; rpm
